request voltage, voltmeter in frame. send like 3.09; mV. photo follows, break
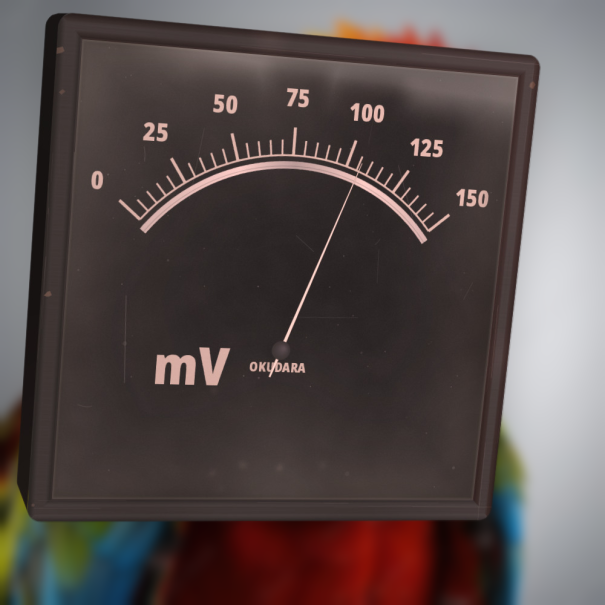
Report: 105; mV
